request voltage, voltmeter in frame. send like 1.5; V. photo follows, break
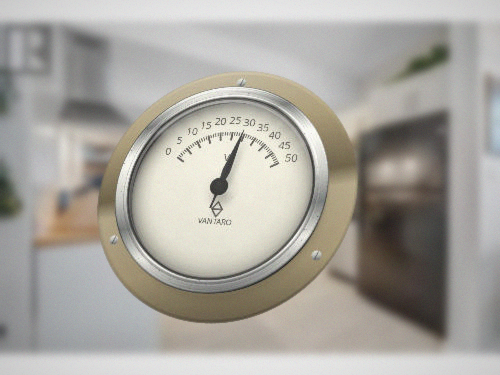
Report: 30; V
